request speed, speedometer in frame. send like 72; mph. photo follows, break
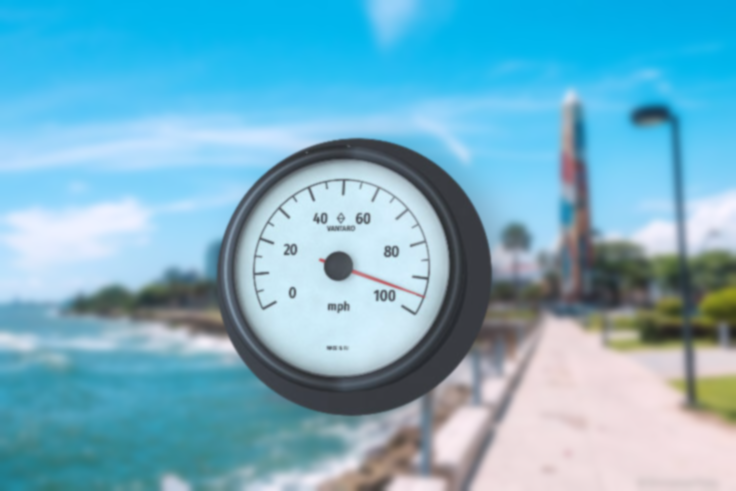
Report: 95; mph
